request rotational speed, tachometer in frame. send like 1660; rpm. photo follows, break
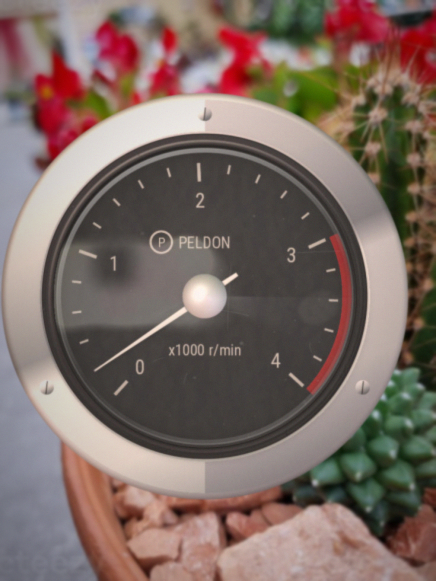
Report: 200; rpm
